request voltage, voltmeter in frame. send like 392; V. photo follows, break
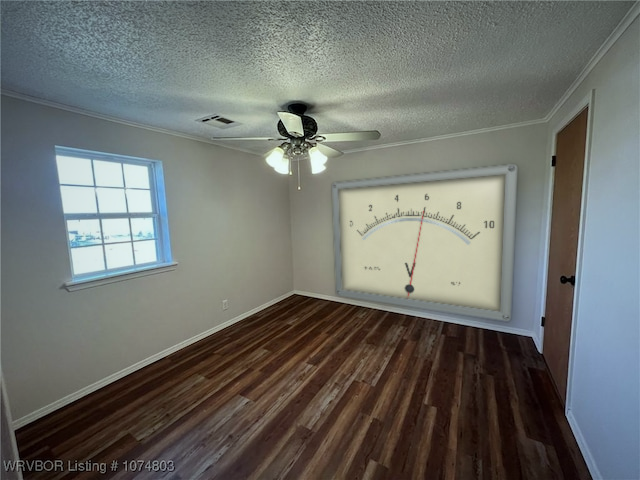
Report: 6; V
